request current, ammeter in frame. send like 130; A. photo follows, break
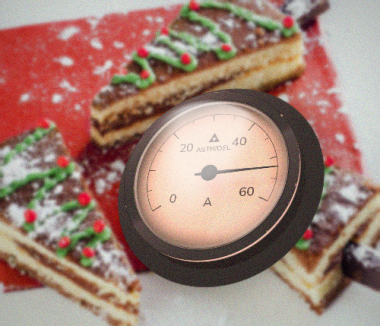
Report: 52.5; A
